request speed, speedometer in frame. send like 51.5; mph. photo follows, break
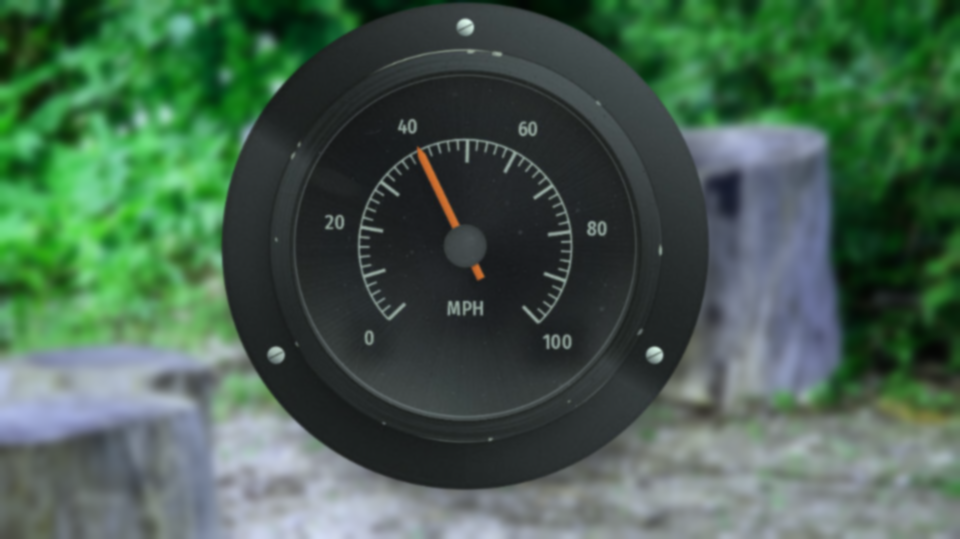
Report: 40; mph
